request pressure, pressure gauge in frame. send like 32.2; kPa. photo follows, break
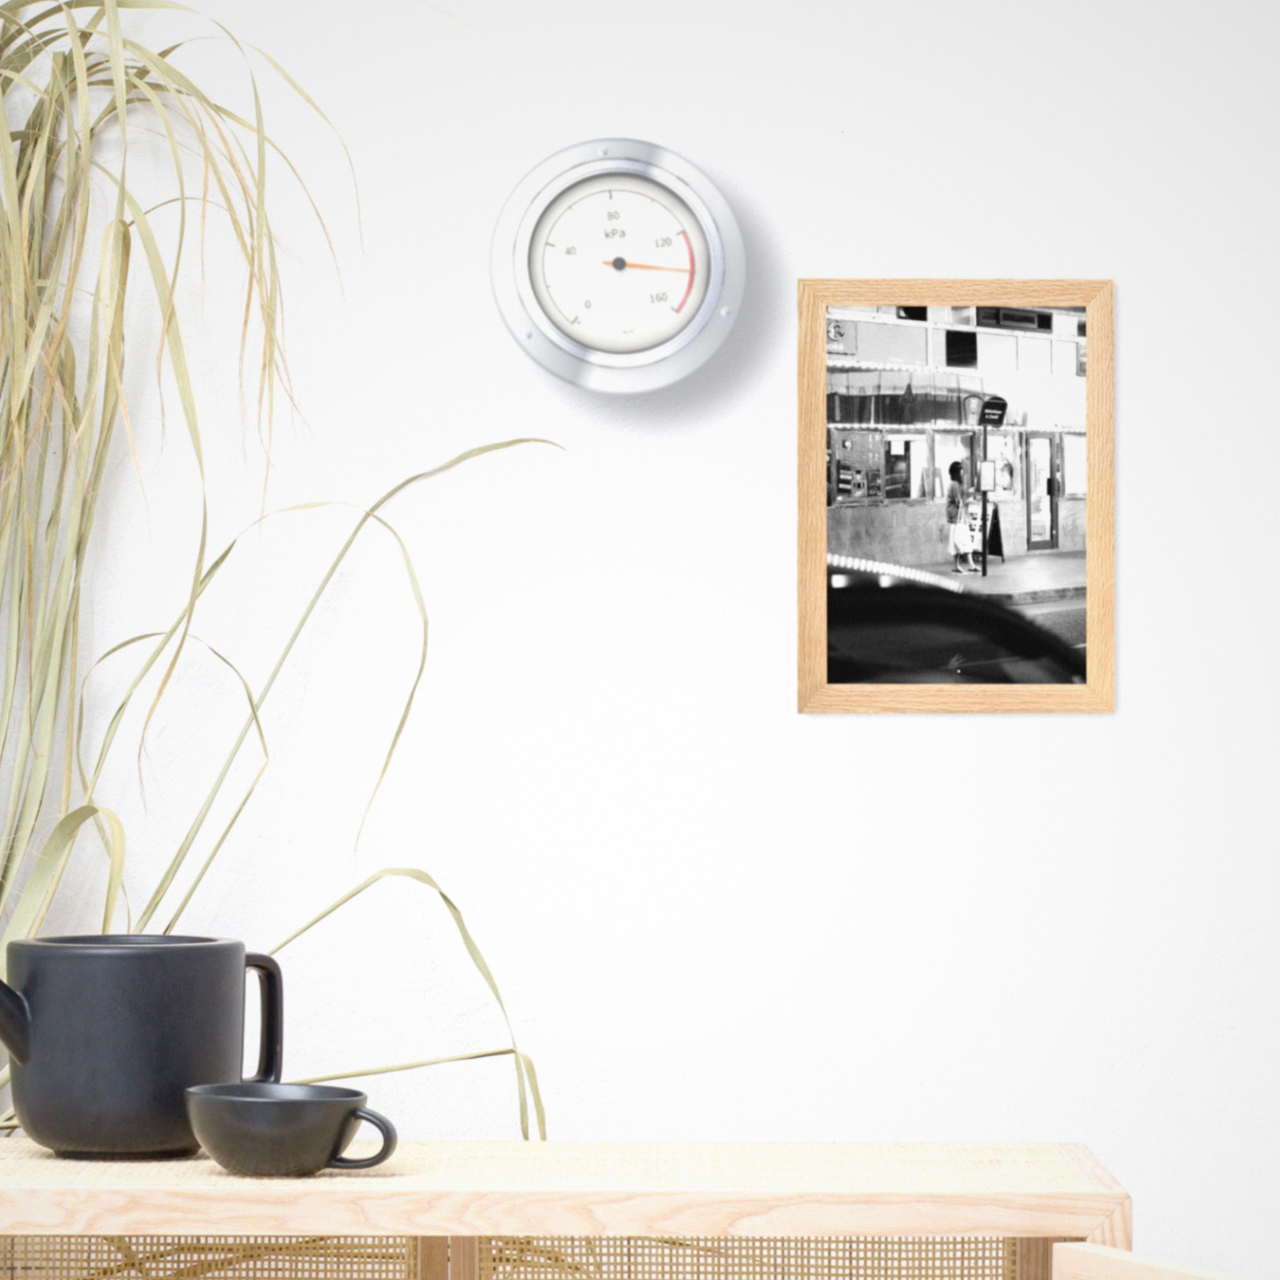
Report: 140; kPa
